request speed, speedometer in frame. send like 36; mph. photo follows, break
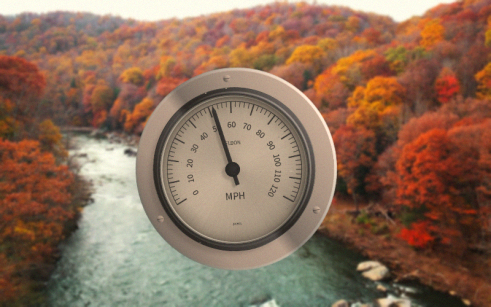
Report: 52; mph
